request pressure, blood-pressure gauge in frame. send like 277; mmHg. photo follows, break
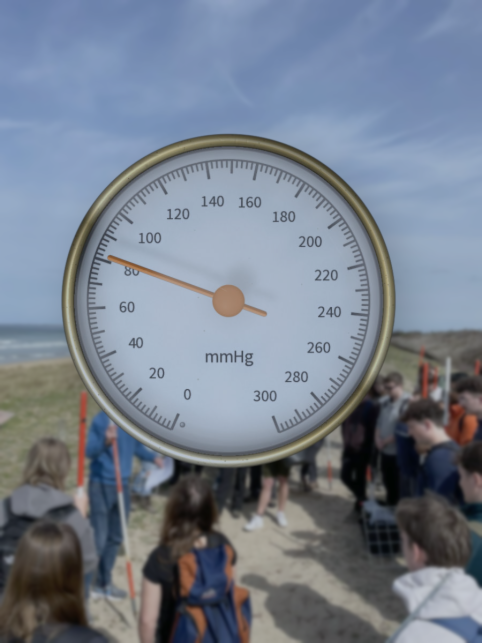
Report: 82; mmHg
